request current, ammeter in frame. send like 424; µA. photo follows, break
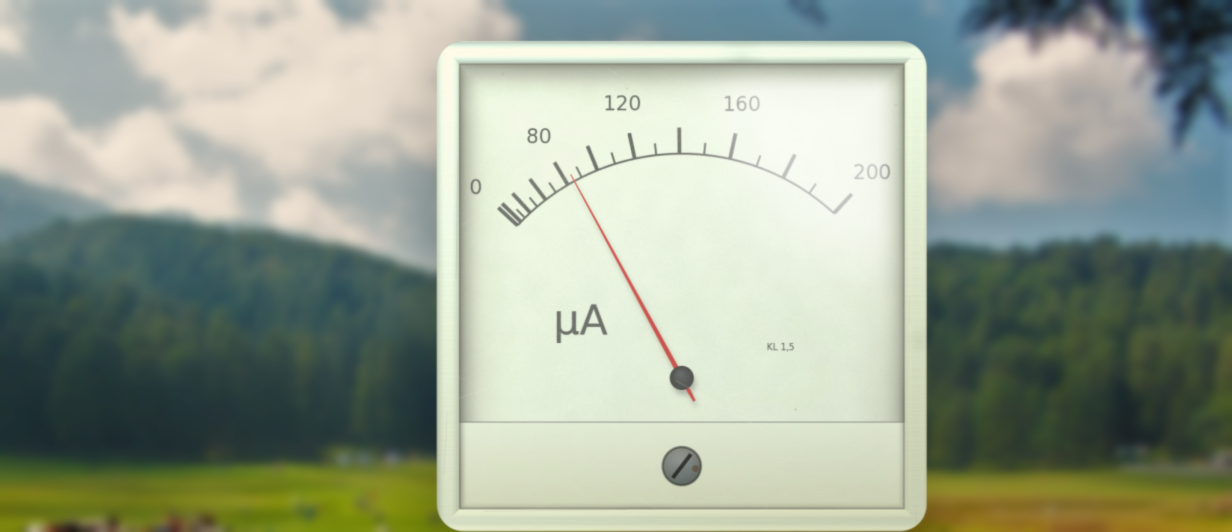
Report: 85; µA
